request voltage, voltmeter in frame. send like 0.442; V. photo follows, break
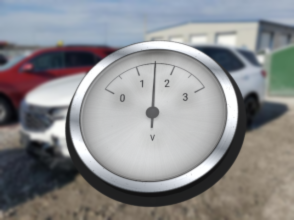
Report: 1.5; V
